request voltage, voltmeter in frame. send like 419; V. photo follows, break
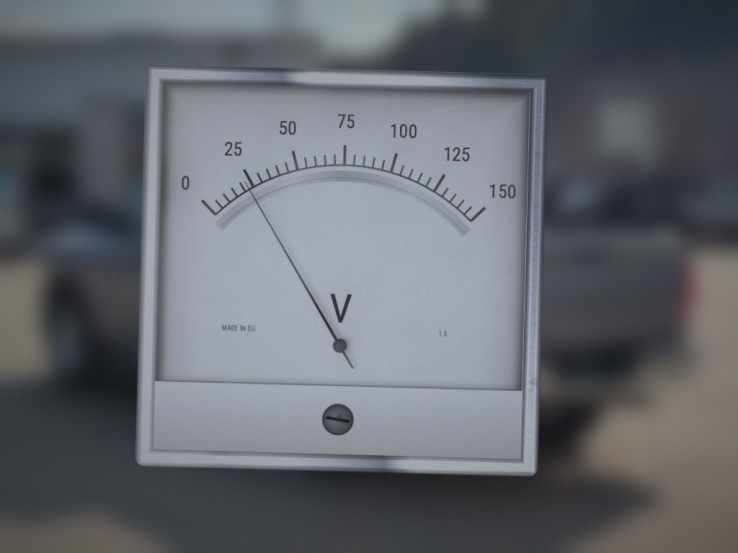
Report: 22.5; V
